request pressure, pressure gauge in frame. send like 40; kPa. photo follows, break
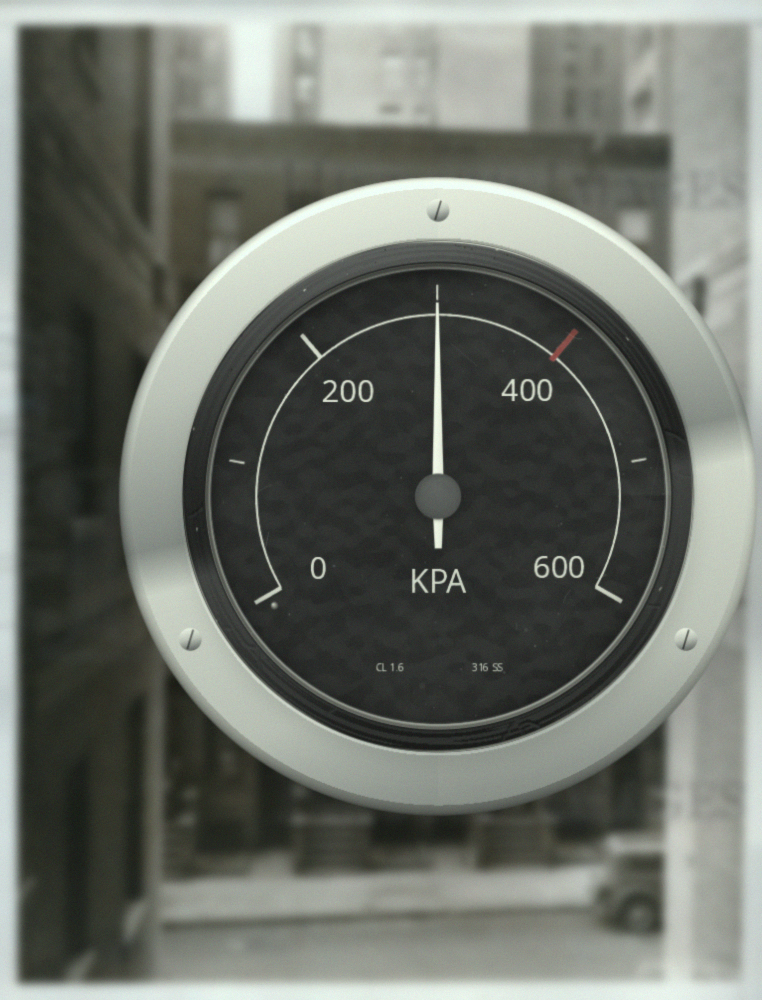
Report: 300; kPa
